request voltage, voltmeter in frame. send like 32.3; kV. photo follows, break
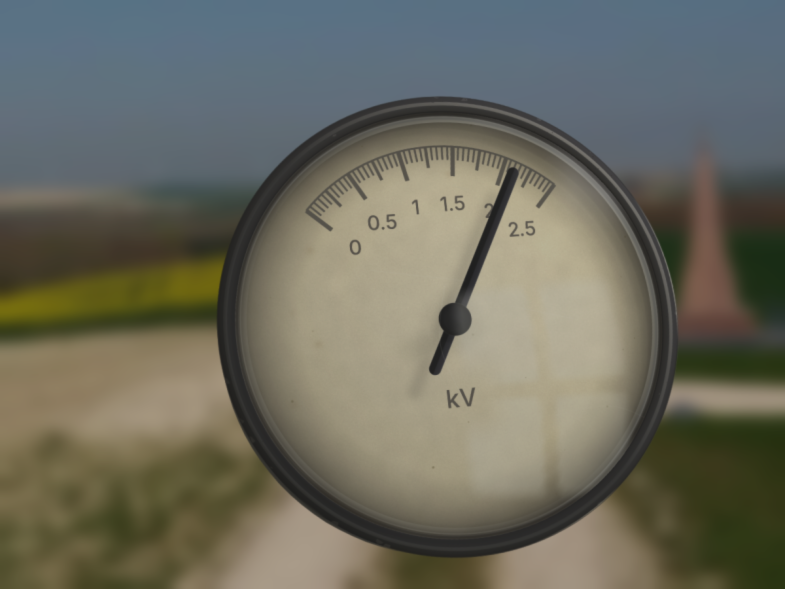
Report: 2.1; kV
